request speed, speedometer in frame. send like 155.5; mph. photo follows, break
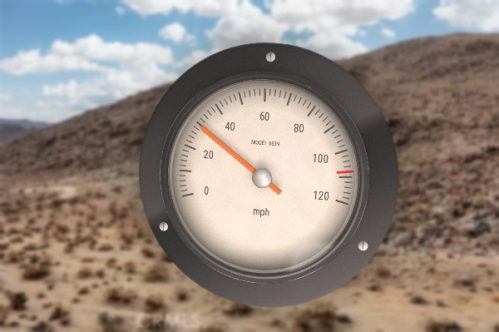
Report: 30; mph
